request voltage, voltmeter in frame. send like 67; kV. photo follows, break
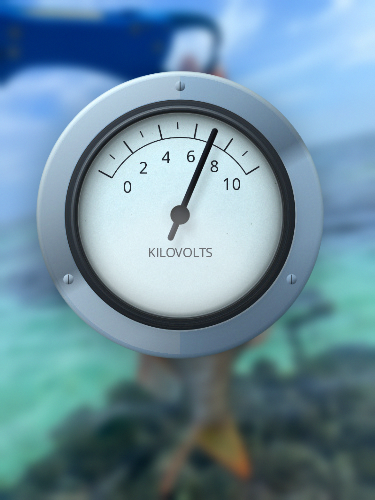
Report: 7; kV
